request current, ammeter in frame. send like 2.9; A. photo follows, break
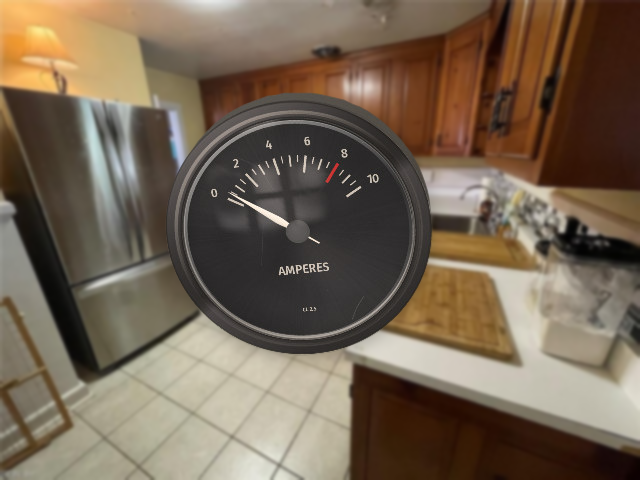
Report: 0.5; A
